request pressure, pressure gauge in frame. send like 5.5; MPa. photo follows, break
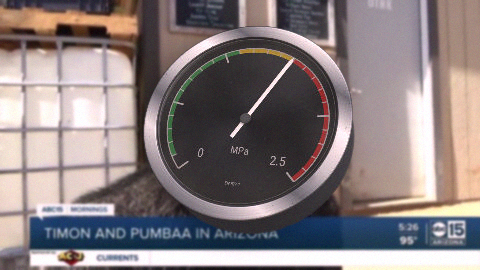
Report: 1.5; MPa
